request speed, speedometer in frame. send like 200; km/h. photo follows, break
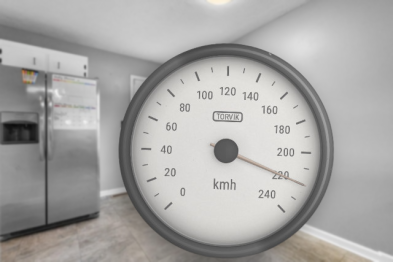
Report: 220; km/h
